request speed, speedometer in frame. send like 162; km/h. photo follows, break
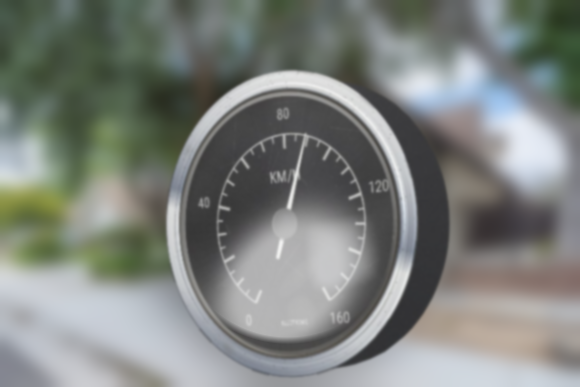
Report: 90; km/h
